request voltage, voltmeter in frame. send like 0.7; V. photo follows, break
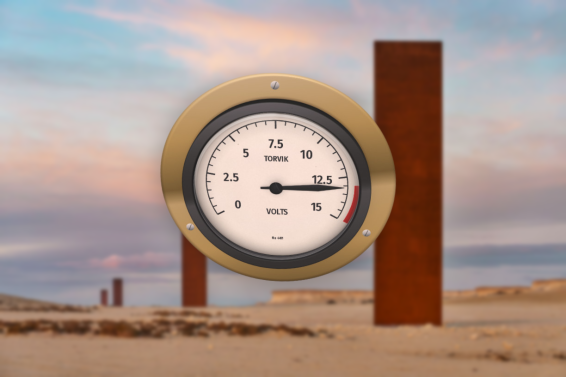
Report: 13; V
